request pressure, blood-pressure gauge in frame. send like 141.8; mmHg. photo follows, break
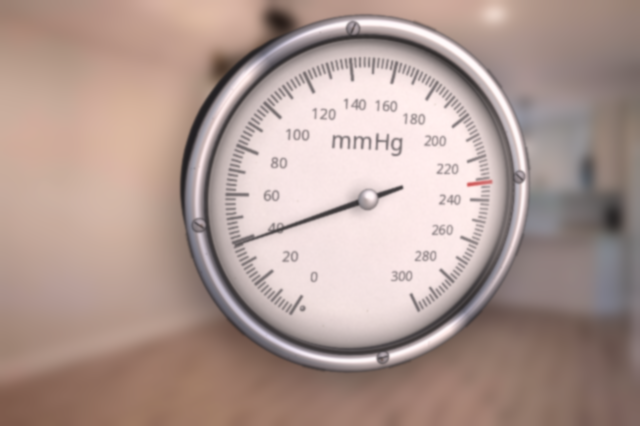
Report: 40; mmHg
